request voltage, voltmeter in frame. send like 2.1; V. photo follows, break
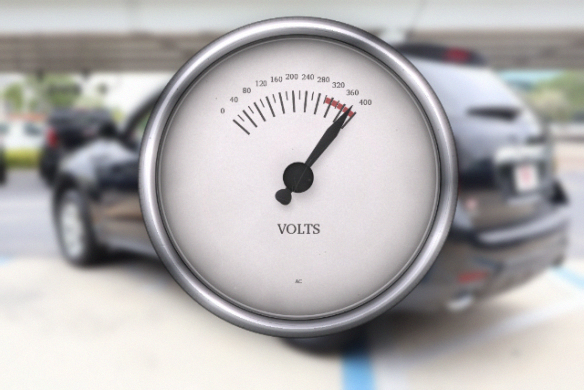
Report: 380; V
